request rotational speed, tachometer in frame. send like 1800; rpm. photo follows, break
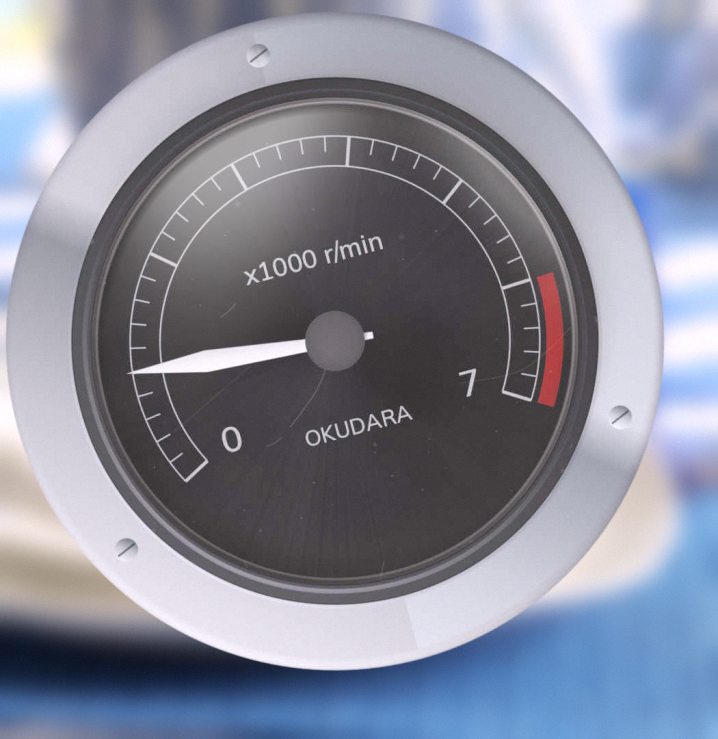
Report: 1000; rpm
